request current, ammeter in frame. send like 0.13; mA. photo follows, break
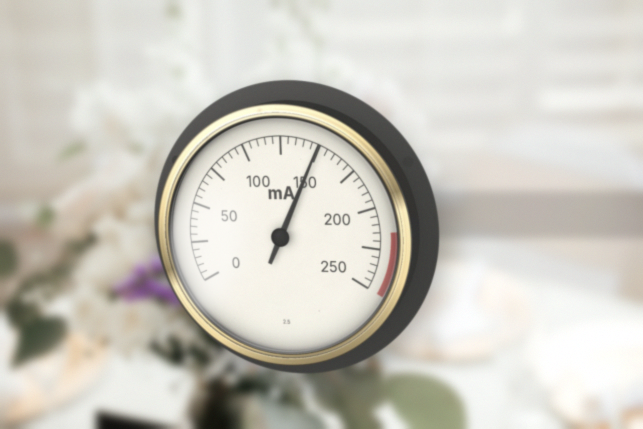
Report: 150; mA
